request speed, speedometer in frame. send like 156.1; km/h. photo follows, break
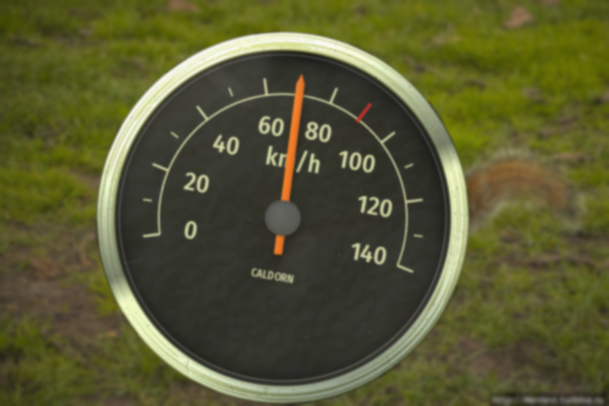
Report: 70; km/h
